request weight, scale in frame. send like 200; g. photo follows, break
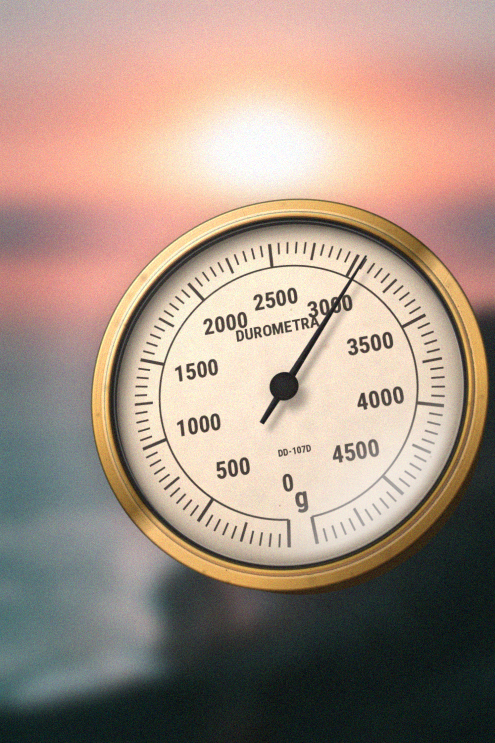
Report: 3050; g
